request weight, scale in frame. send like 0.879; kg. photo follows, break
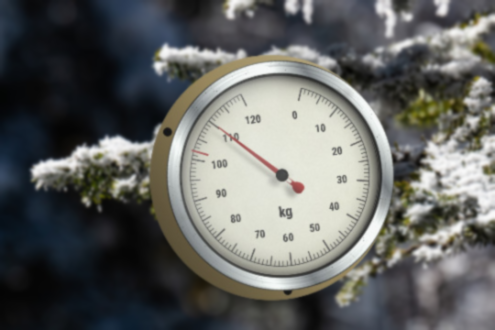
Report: 110; kg
